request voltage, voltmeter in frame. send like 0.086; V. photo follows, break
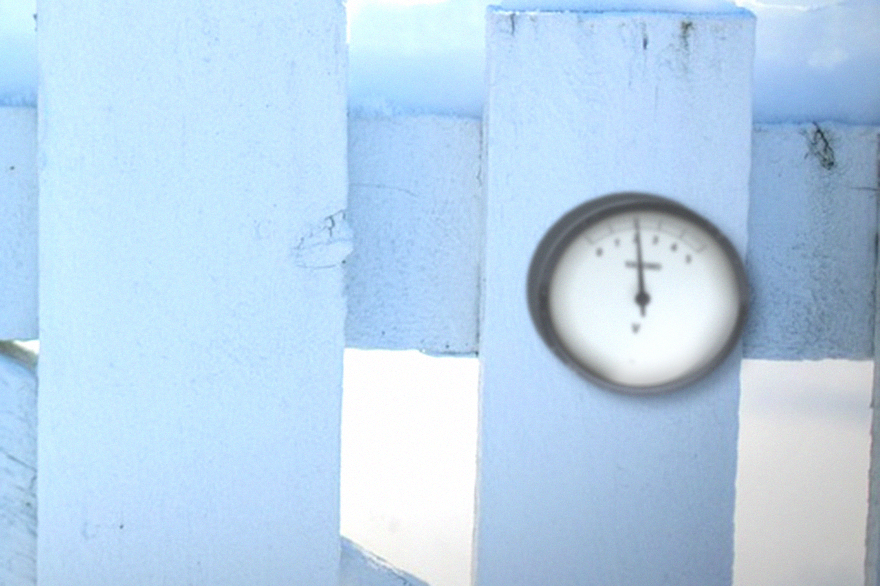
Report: 2; V
